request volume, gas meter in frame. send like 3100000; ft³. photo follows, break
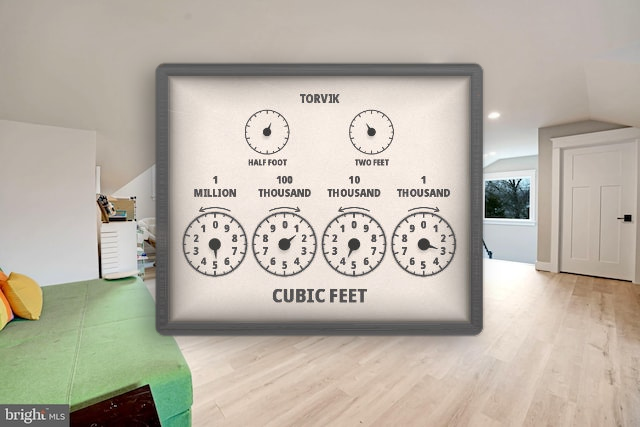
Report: 514300; ft³
